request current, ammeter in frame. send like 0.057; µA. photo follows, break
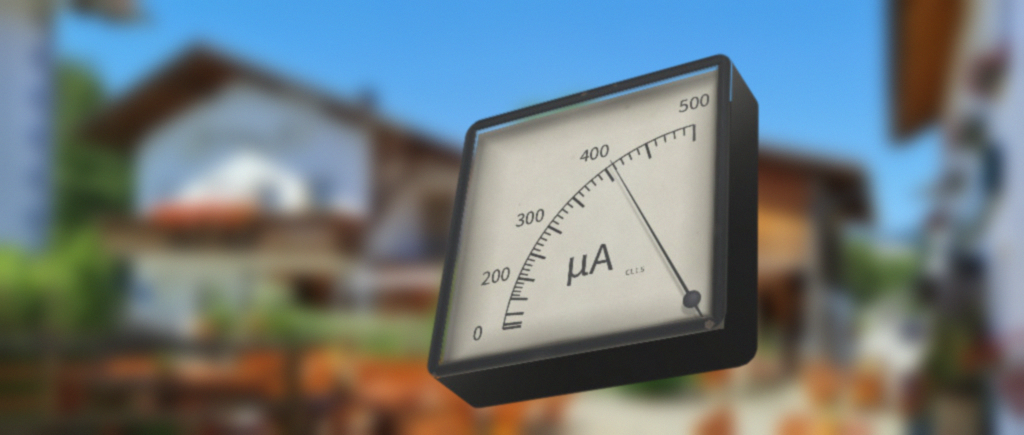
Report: 410; µA
